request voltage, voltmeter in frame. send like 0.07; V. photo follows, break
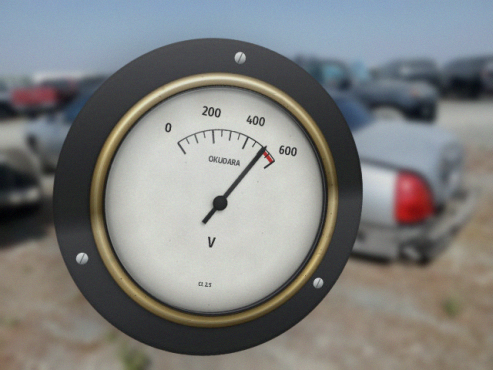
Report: 500; V
